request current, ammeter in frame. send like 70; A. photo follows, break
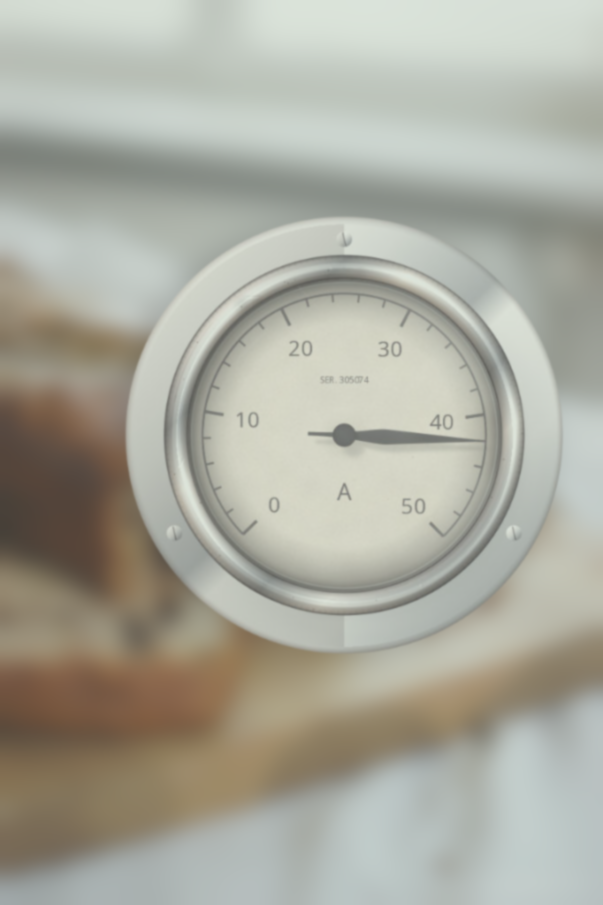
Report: 42; A
